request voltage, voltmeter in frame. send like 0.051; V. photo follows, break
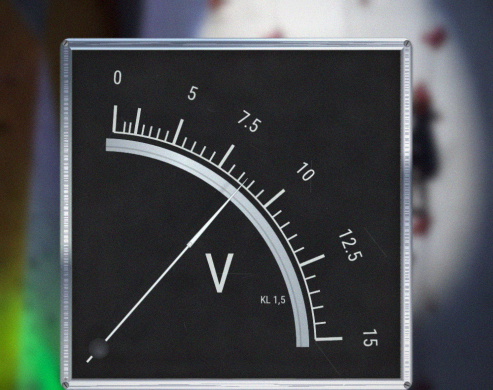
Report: 8.75; V
